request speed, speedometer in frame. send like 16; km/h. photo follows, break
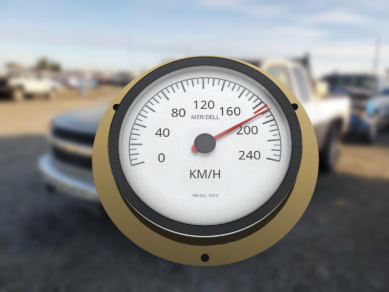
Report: 190; km/h
